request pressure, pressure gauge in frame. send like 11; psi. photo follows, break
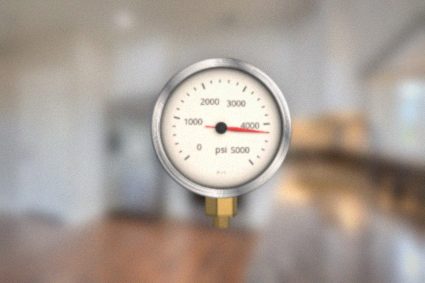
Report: 4200; psi
